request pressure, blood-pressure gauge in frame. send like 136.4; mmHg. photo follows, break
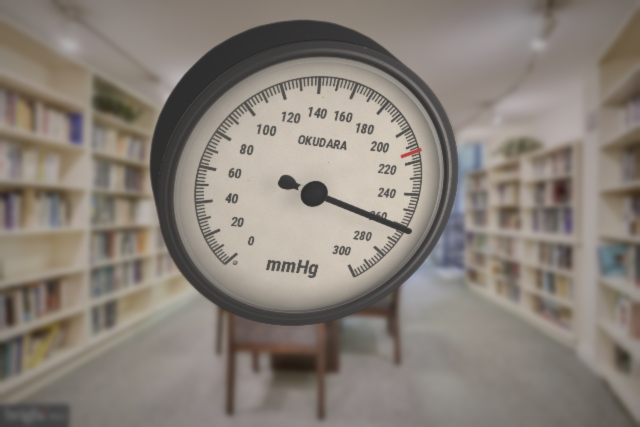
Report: 260; mmHg
